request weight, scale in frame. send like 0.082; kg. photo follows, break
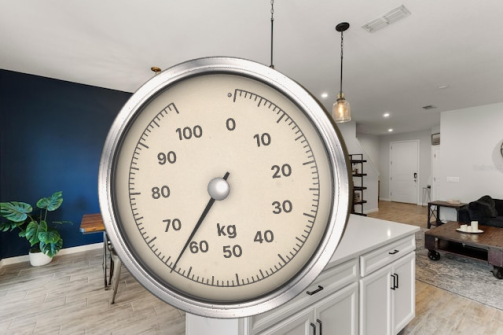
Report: 63; kg
